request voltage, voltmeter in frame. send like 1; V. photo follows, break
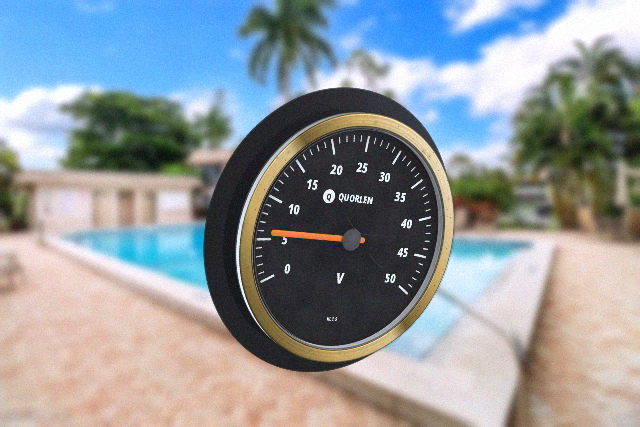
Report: 6; V
